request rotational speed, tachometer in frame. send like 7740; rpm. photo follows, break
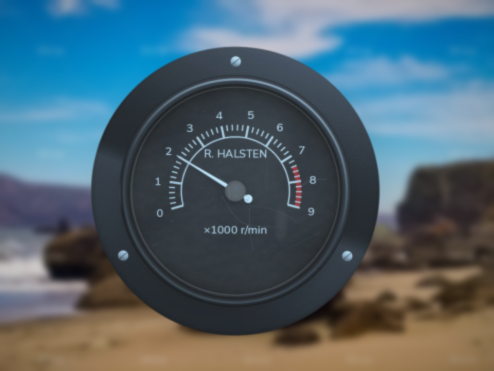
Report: 2000; rpm
